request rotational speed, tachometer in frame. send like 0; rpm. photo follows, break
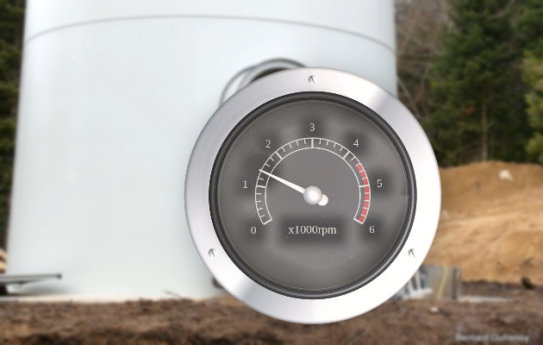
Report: 1400; rpm
